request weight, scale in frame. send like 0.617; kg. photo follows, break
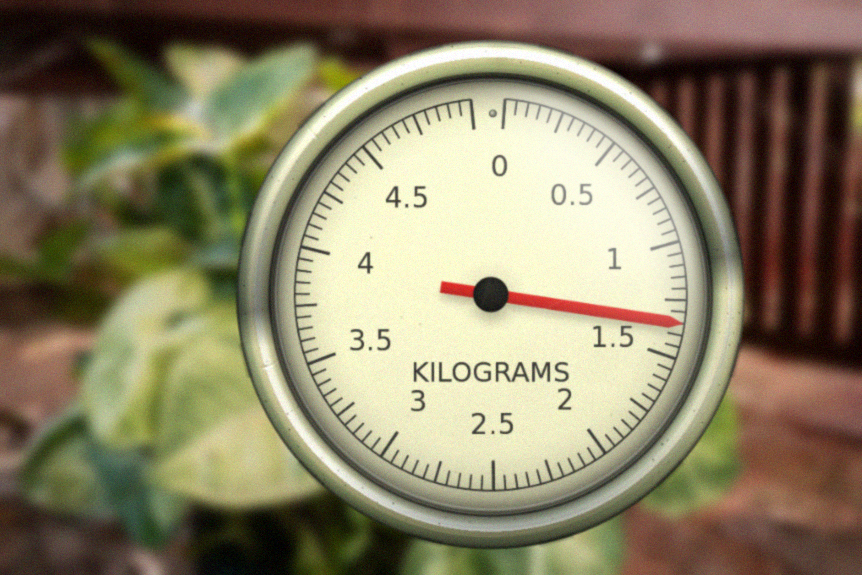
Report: 1.35; kg
